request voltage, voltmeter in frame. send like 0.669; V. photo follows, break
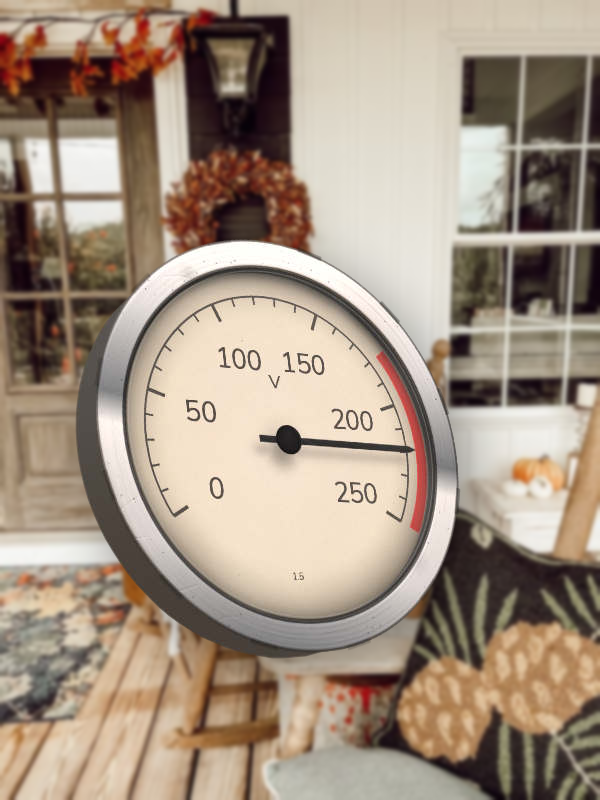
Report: 220; V
